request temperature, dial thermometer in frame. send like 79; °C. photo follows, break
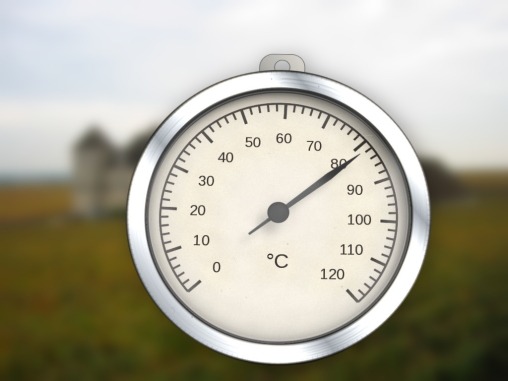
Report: 82; °C
